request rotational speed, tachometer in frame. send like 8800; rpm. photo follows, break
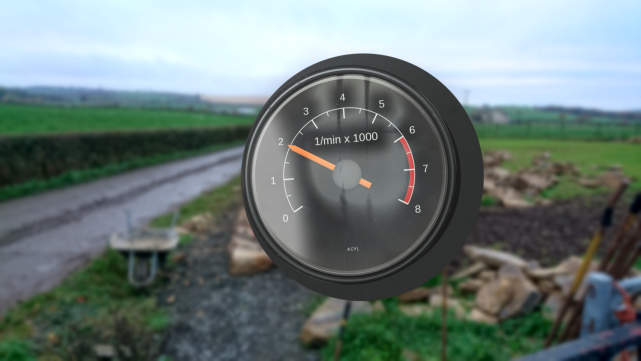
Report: 2000; rpm
